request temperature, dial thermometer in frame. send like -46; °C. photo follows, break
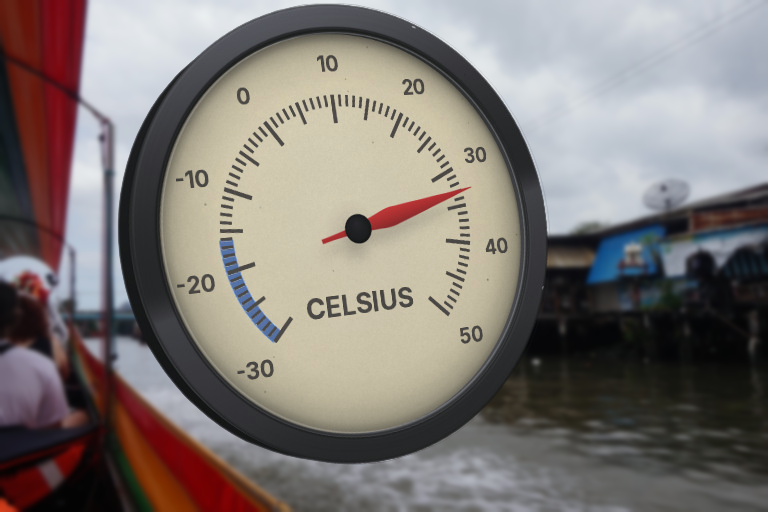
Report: 33; °C
